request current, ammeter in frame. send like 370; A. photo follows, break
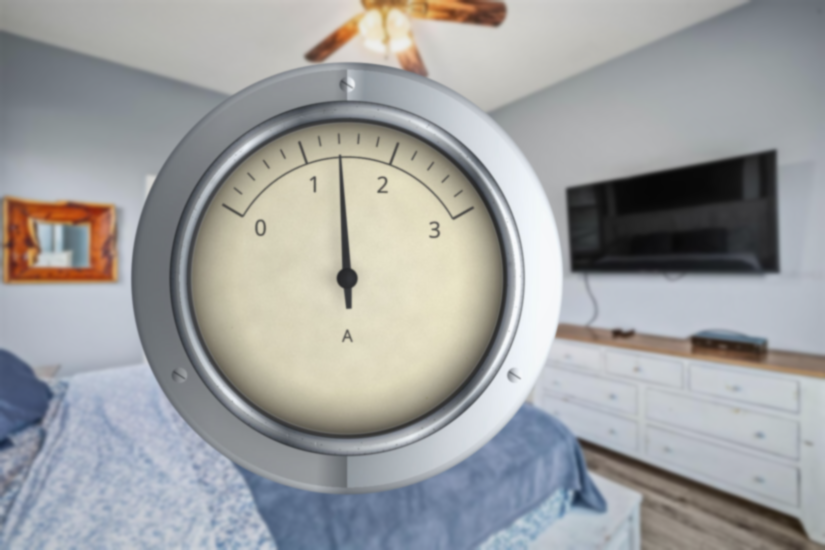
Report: 1.4; A
